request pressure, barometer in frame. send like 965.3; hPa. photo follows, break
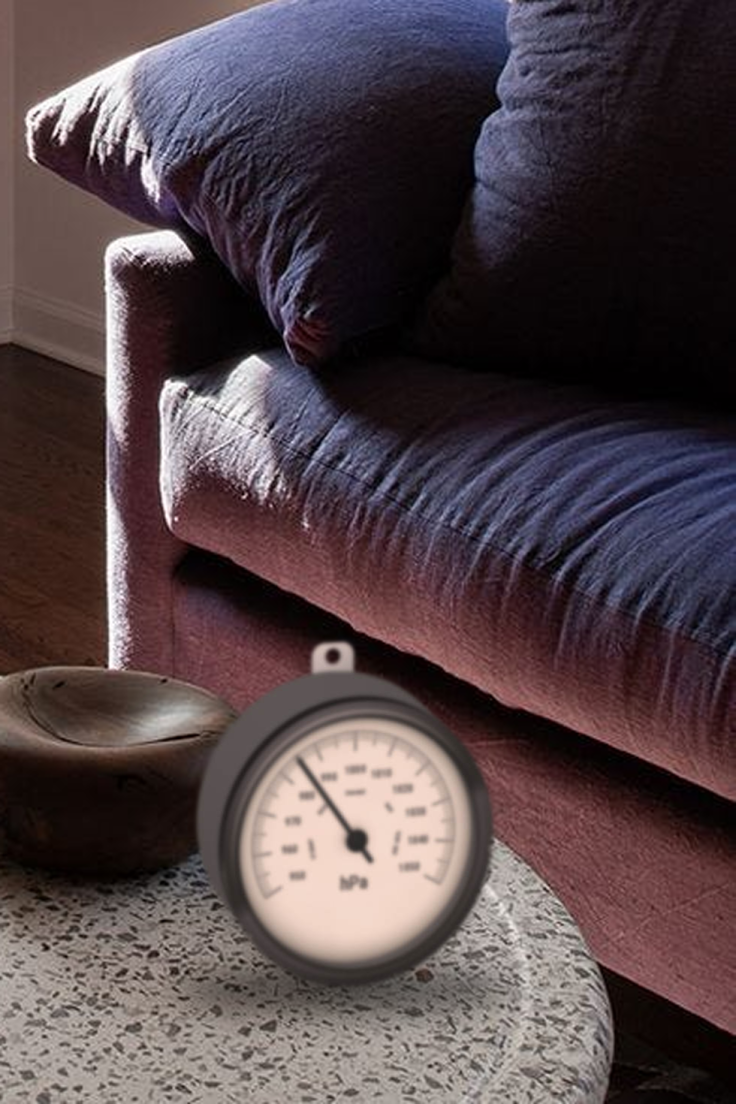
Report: 985; hPa
